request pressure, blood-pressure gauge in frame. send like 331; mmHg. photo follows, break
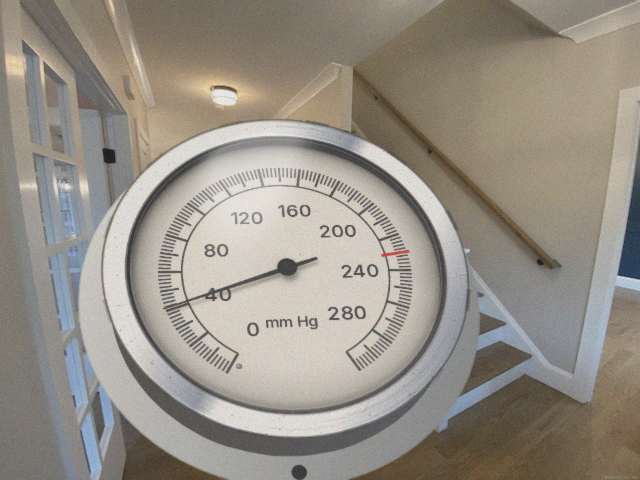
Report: 40; mmHg
